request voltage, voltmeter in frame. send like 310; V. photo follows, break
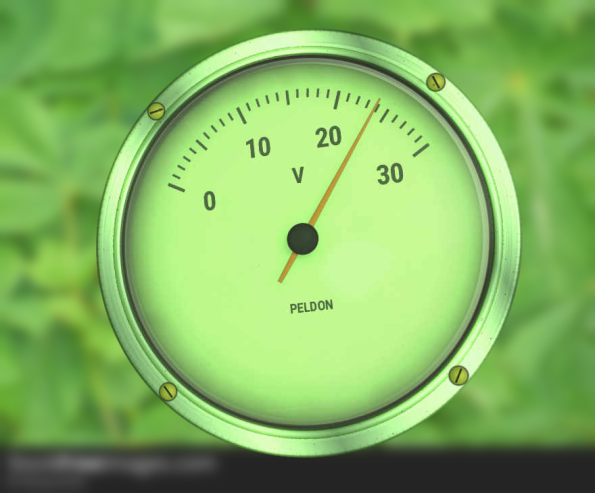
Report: 24; V
